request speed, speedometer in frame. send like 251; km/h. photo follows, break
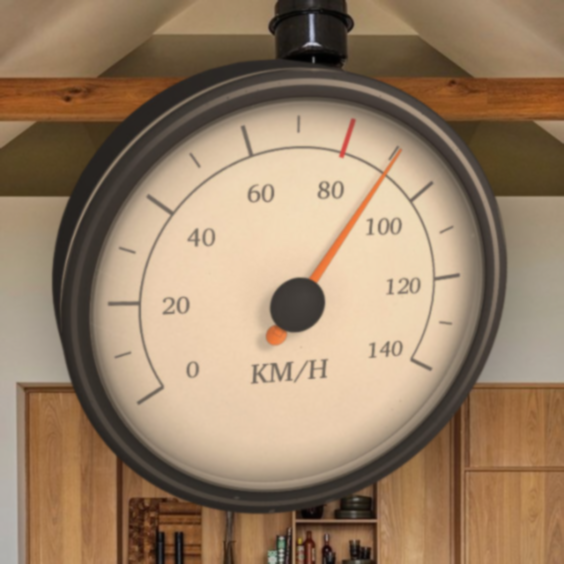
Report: 90; km/h
